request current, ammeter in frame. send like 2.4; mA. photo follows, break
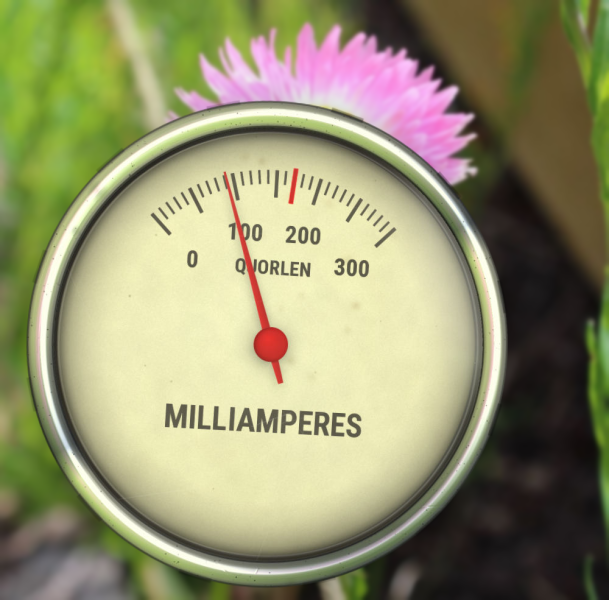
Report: 90; mA
